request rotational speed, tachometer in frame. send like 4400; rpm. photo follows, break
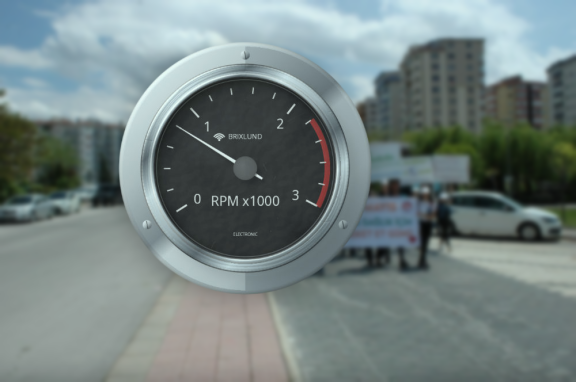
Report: 800; rpm
